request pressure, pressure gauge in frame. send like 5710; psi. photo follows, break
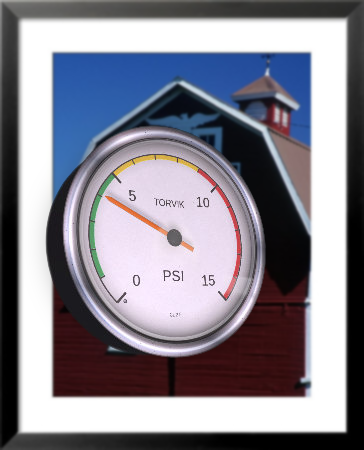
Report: 4; psi
